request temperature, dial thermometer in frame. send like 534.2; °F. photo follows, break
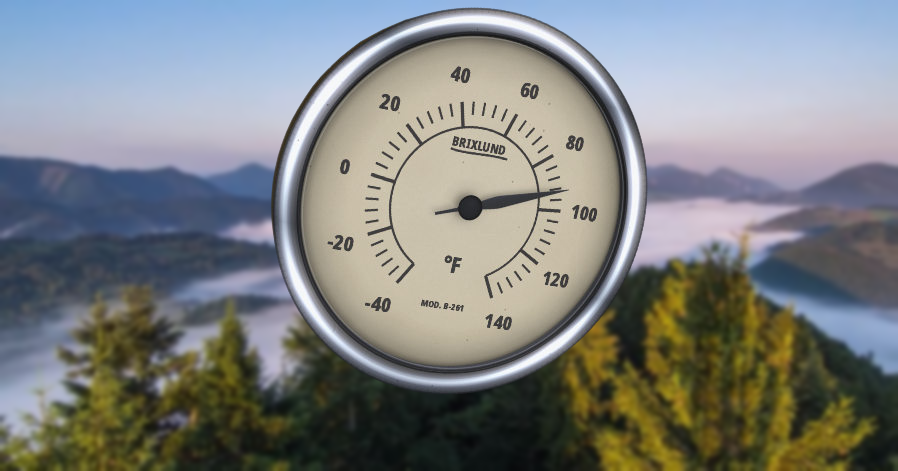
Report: 92; °F
